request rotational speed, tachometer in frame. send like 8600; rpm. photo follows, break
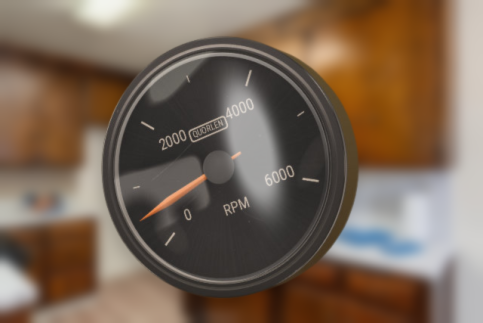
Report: 500; rpm
